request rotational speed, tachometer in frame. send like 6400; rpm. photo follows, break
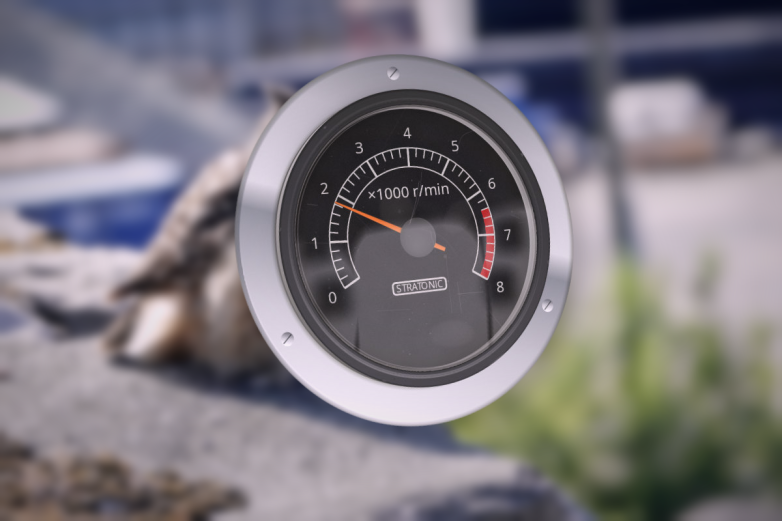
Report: 1800; rpm
